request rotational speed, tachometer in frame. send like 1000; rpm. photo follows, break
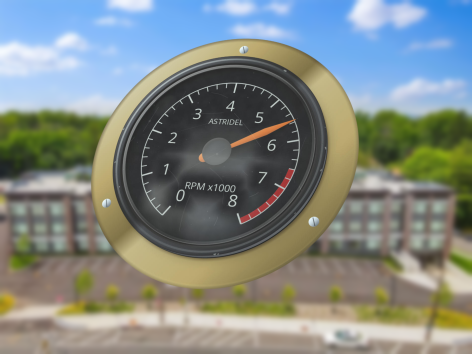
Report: 5600; rpm
